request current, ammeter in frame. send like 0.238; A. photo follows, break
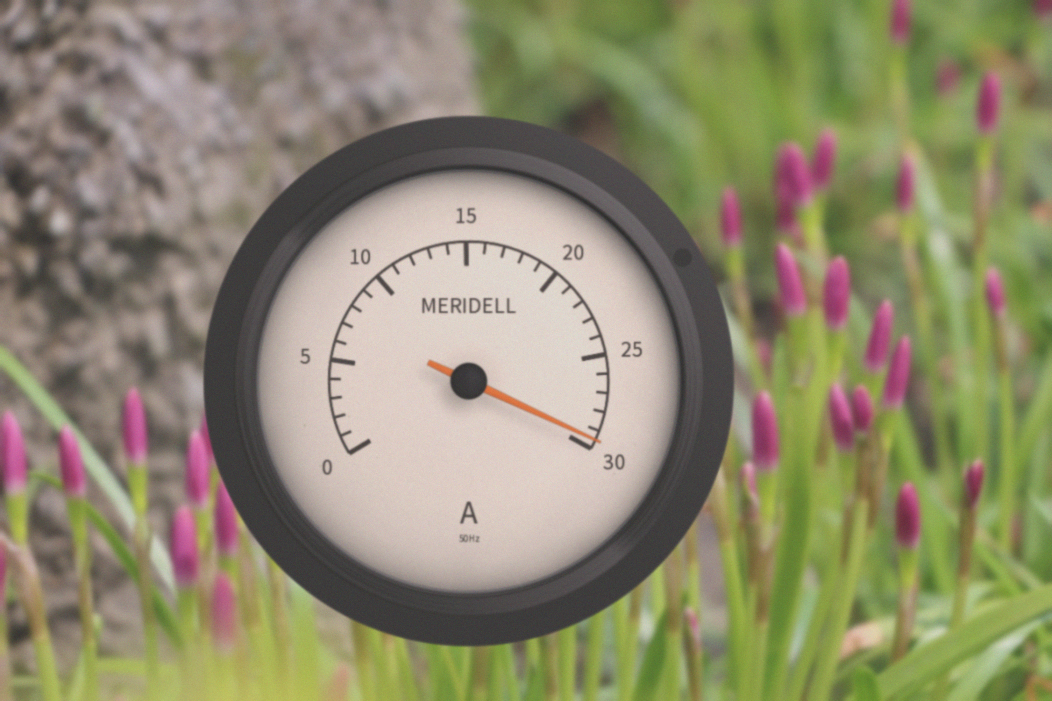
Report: 29.5; A
